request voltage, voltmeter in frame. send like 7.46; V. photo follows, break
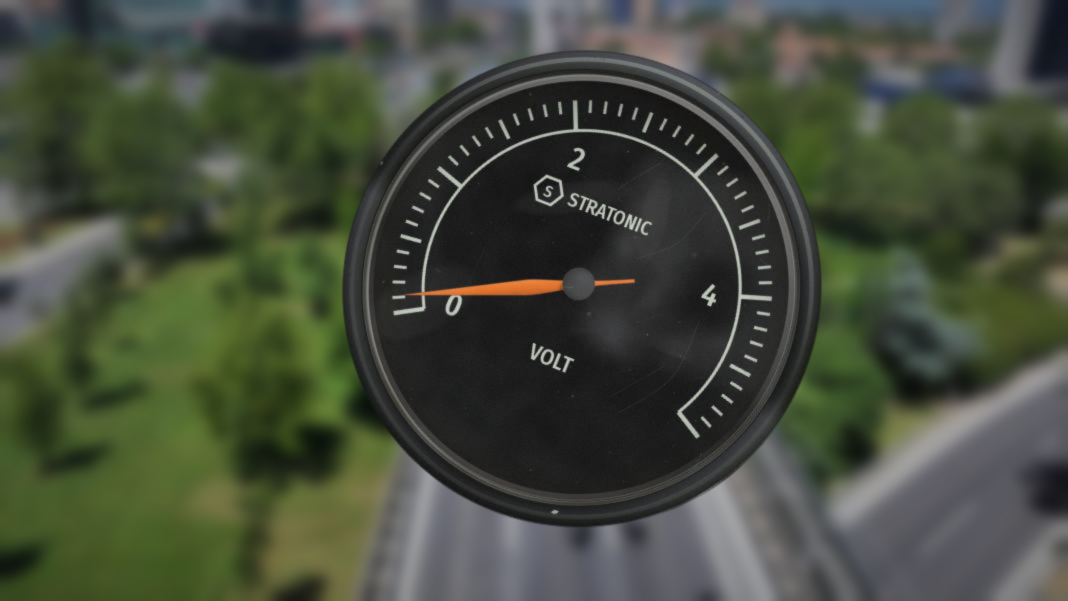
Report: 0.1; V
